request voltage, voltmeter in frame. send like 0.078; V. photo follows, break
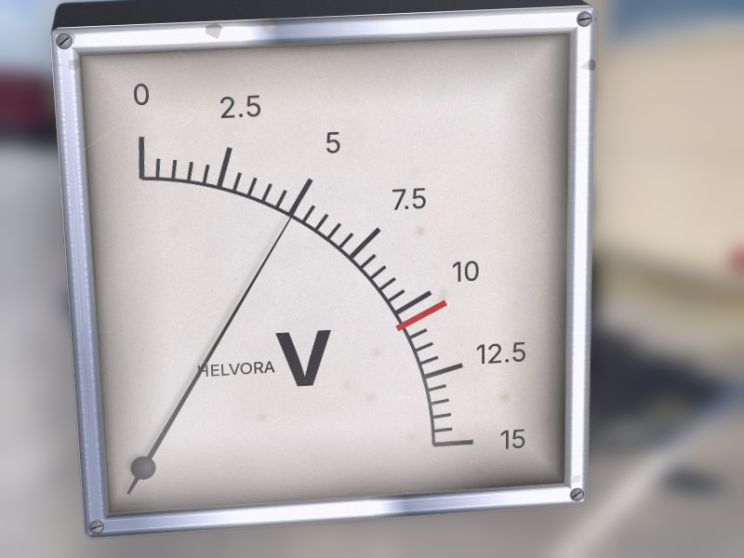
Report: 5; V
